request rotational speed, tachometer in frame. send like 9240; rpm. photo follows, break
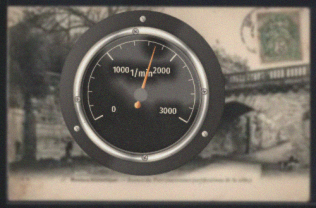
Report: 1700; rpm
